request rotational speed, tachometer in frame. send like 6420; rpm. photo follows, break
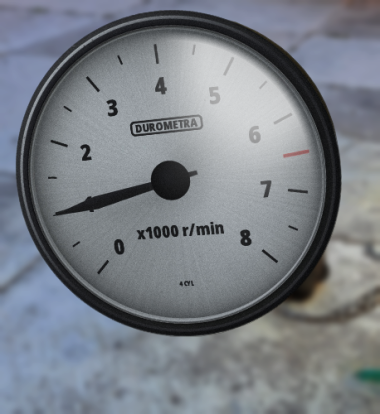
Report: 1000; rpm
